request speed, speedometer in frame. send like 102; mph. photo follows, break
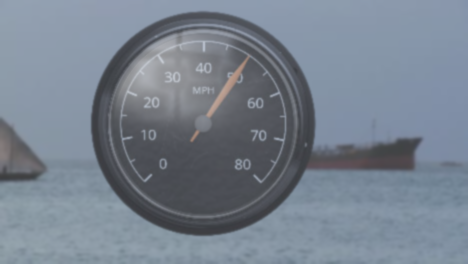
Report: 50; mph
